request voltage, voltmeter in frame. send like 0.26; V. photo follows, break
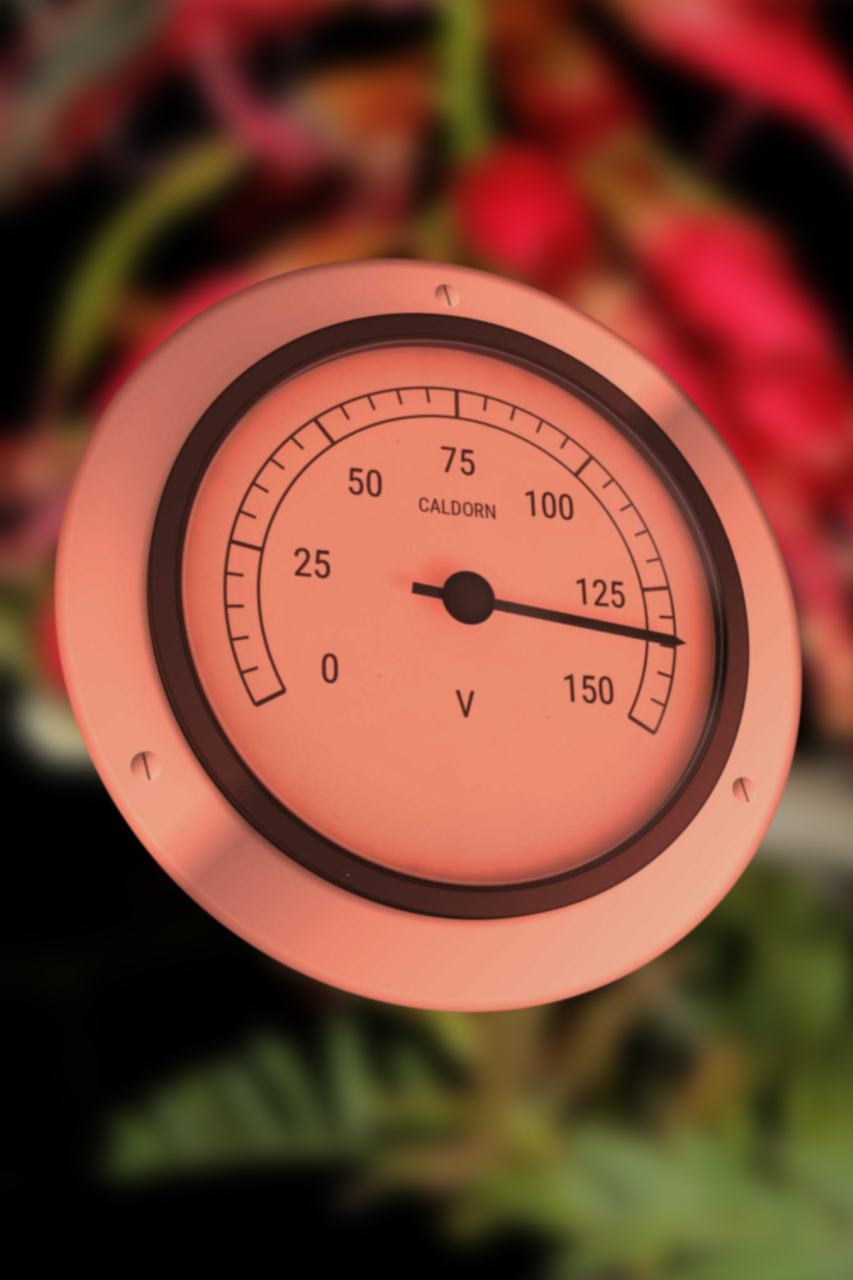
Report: 135; V
